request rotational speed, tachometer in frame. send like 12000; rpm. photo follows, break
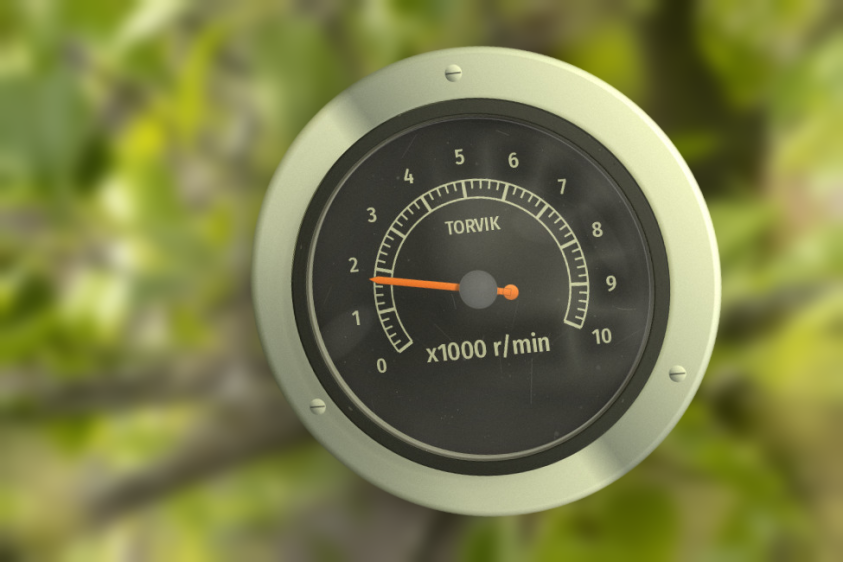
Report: 1800; rpm
